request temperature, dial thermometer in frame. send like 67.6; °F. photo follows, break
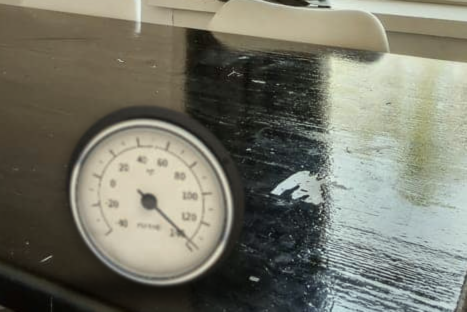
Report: 135; °F
